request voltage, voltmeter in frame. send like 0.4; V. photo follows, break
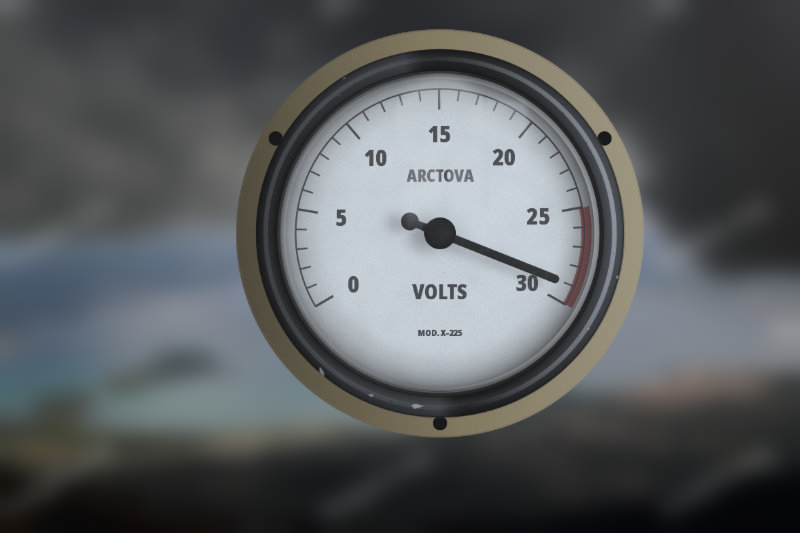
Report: 29; V
